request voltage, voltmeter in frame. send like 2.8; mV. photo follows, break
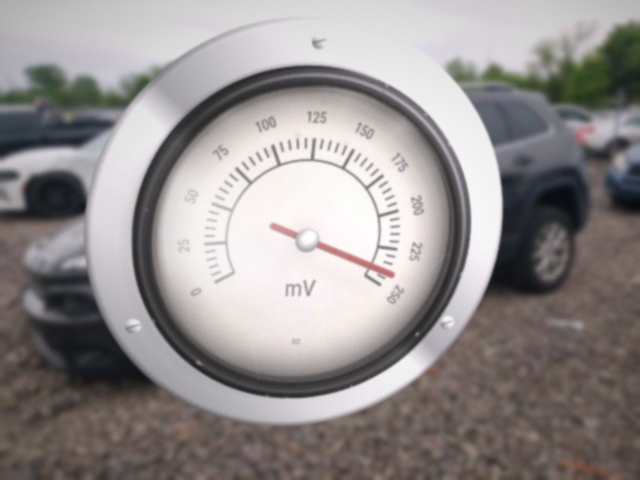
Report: 240; mV
